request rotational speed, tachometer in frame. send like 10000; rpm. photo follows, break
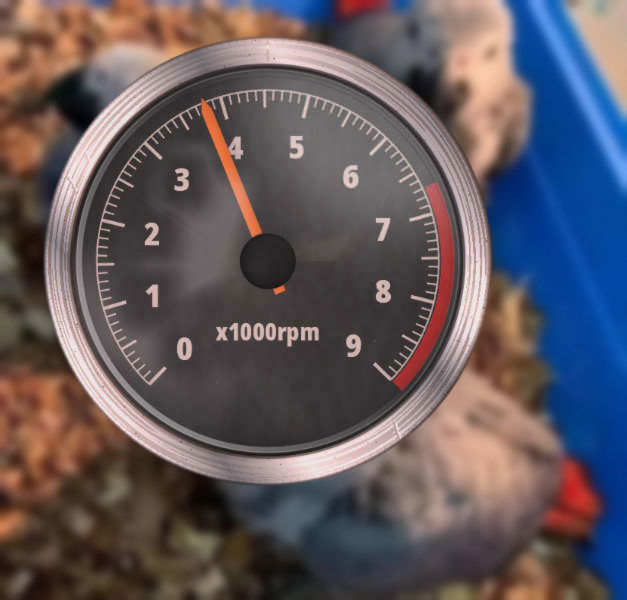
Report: 3800; rpm
